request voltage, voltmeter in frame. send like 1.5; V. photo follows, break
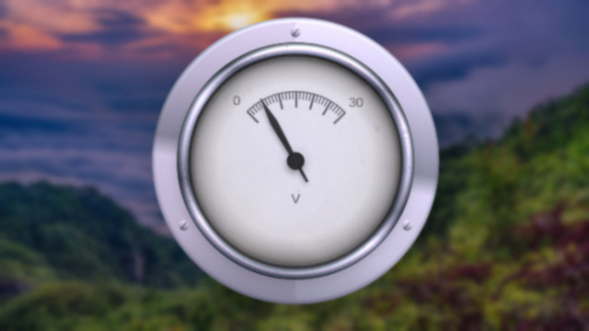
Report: 5; V
